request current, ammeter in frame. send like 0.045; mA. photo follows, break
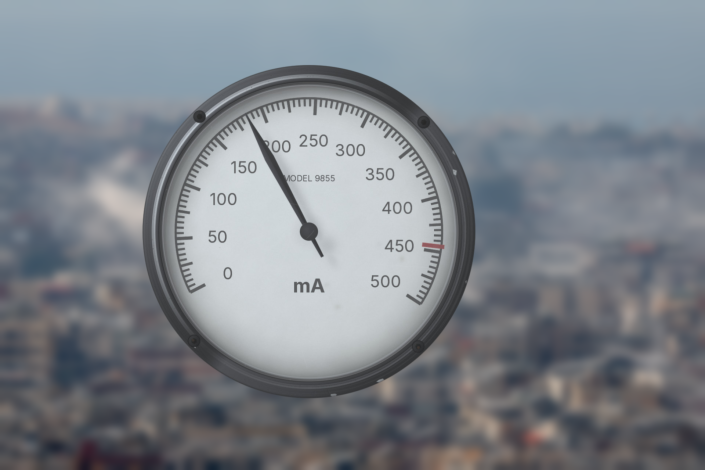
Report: 185; mA
